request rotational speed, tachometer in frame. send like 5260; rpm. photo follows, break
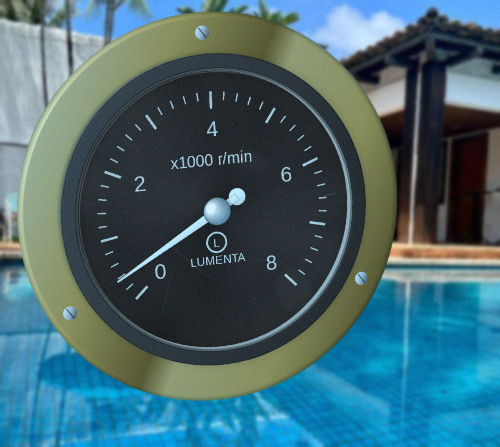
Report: 400; rpm
